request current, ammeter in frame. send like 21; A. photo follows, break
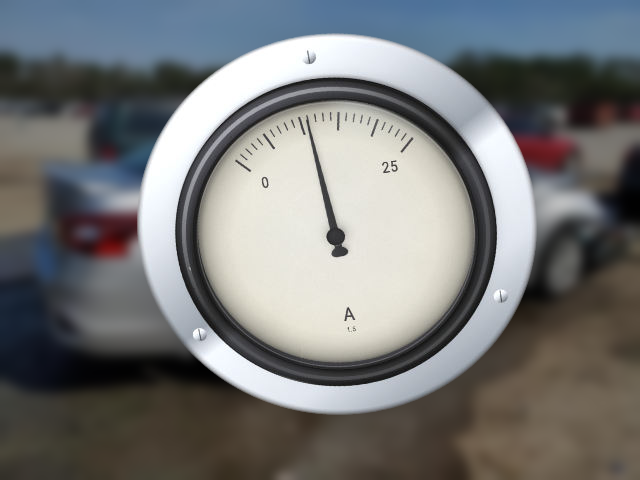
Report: 11; A
